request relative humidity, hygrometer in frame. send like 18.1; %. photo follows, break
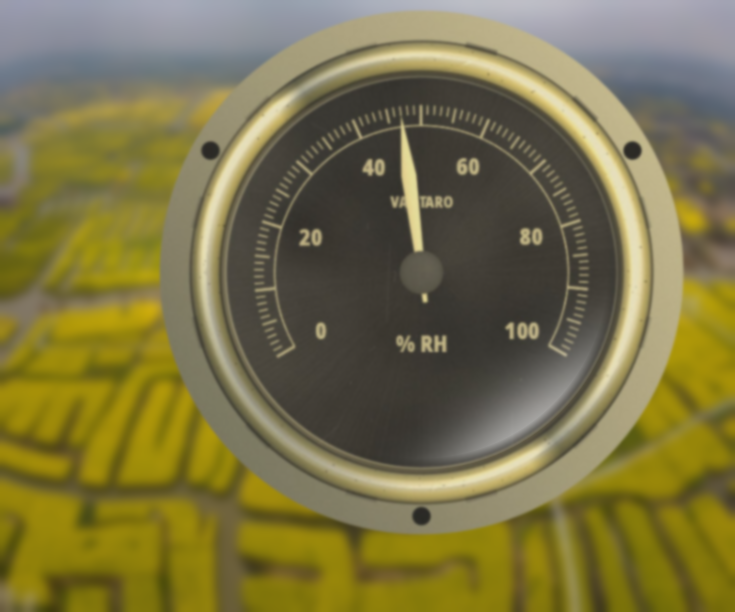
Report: 47; %
